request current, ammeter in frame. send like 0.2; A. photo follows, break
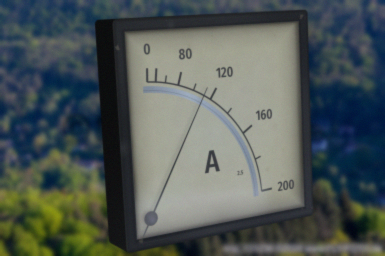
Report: 110; A
